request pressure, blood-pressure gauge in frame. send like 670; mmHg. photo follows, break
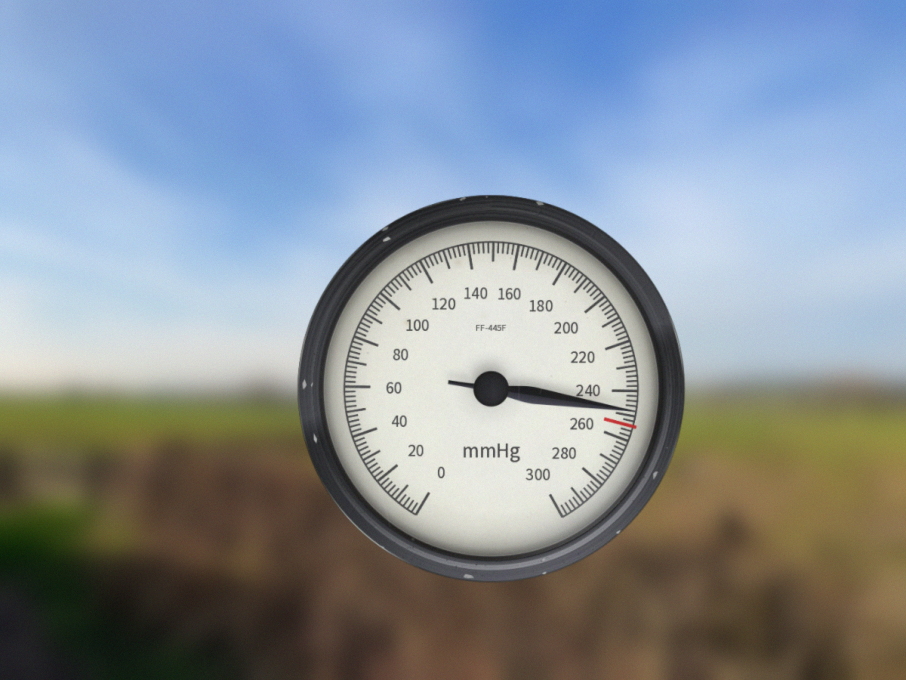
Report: 248; mmHg
